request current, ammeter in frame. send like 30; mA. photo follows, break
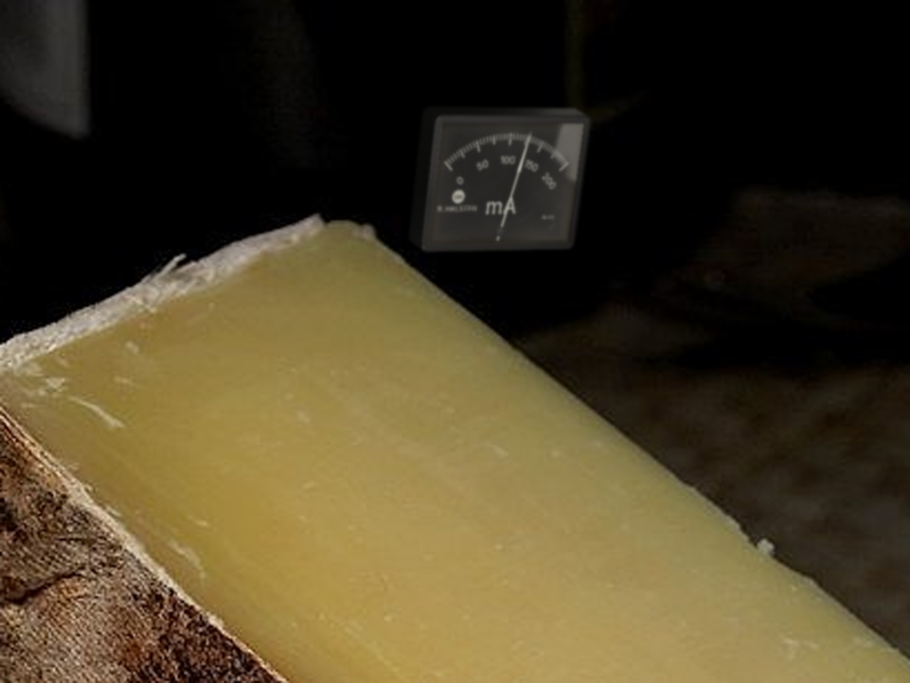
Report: 125; mA
